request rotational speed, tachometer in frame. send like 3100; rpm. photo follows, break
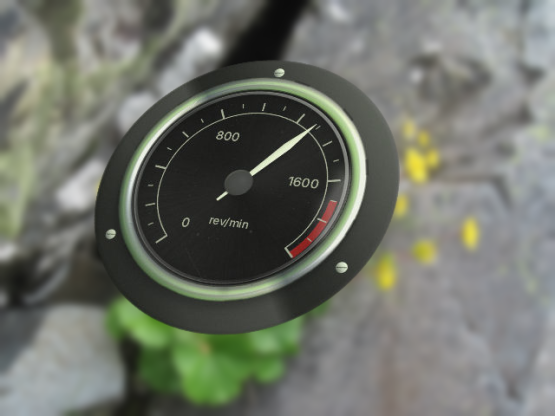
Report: 1300; rpm
